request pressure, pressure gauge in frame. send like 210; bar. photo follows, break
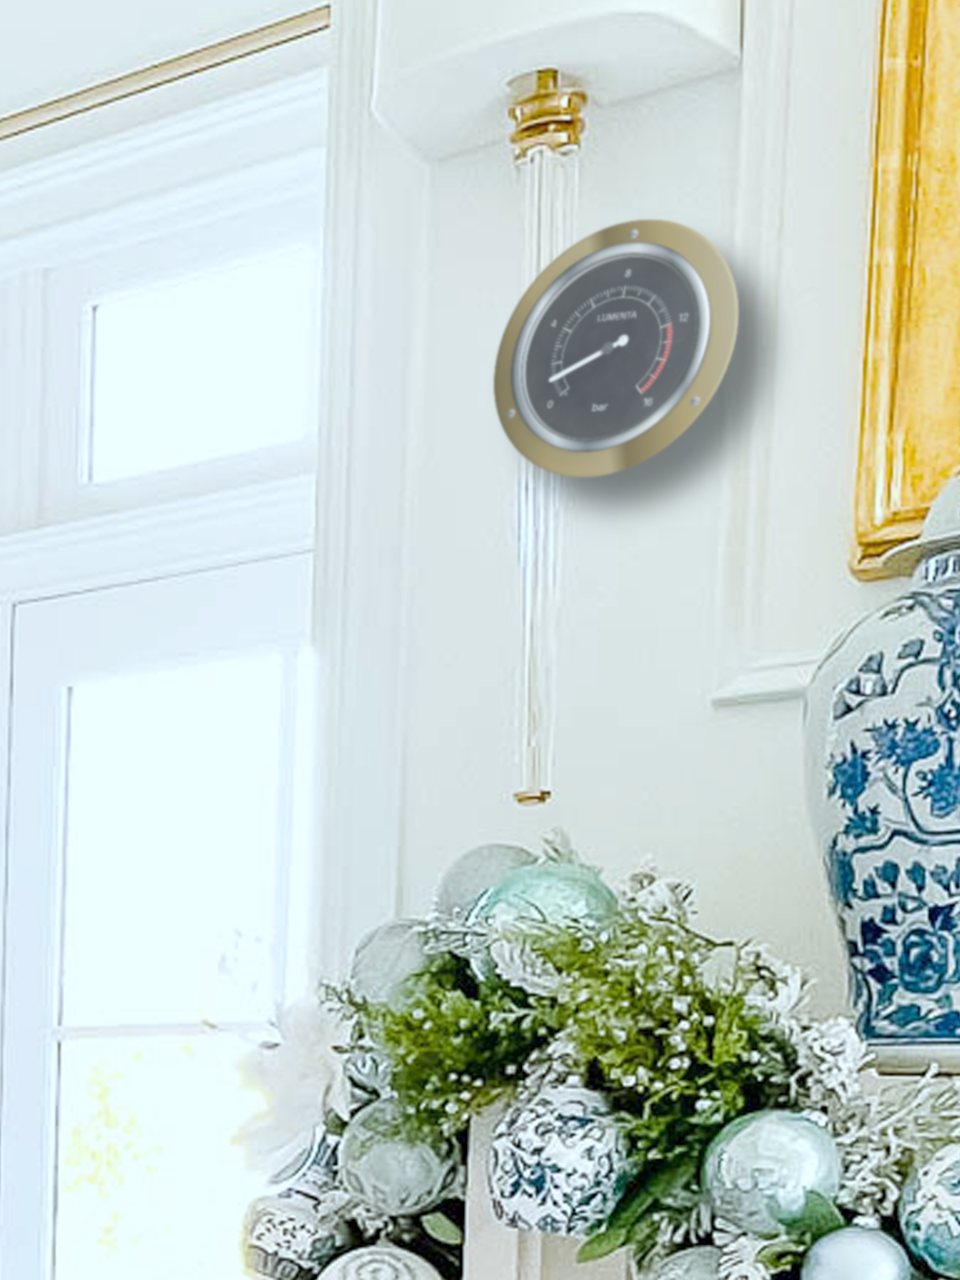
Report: 1; bar
